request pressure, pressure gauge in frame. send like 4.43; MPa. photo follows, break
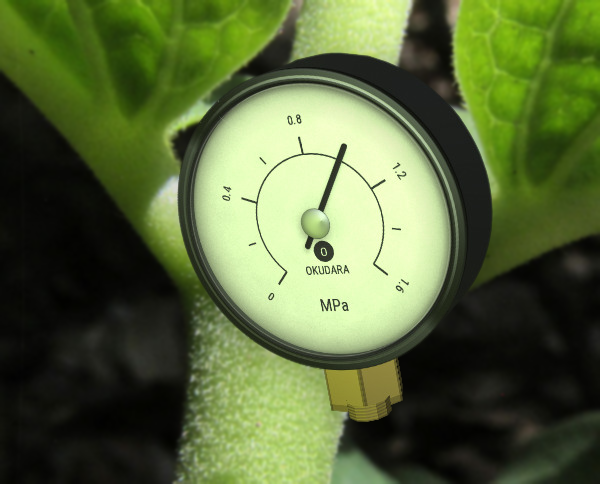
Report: 1; MPa
